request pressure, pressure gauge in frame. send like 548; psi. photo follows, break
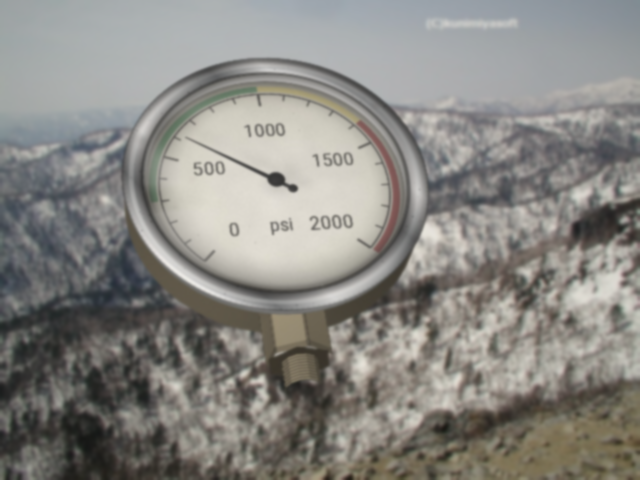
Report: 600; psi
